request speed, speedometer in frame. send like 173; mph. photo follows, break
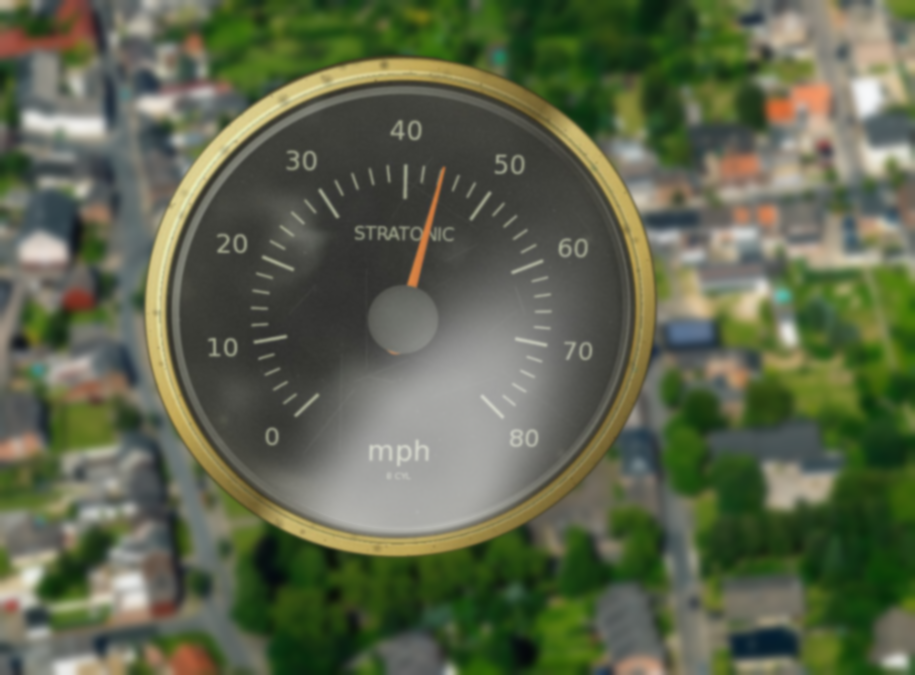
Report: 44; mph
